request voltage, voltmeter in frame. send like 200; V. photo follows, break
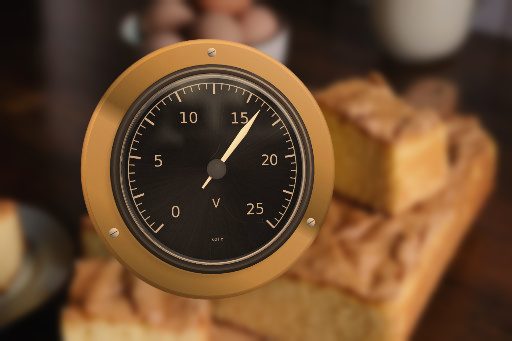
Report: 16; V
